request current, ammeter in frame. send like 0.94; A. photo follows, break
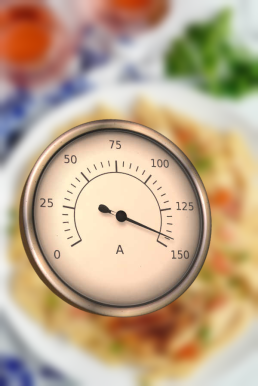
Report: 145; A
